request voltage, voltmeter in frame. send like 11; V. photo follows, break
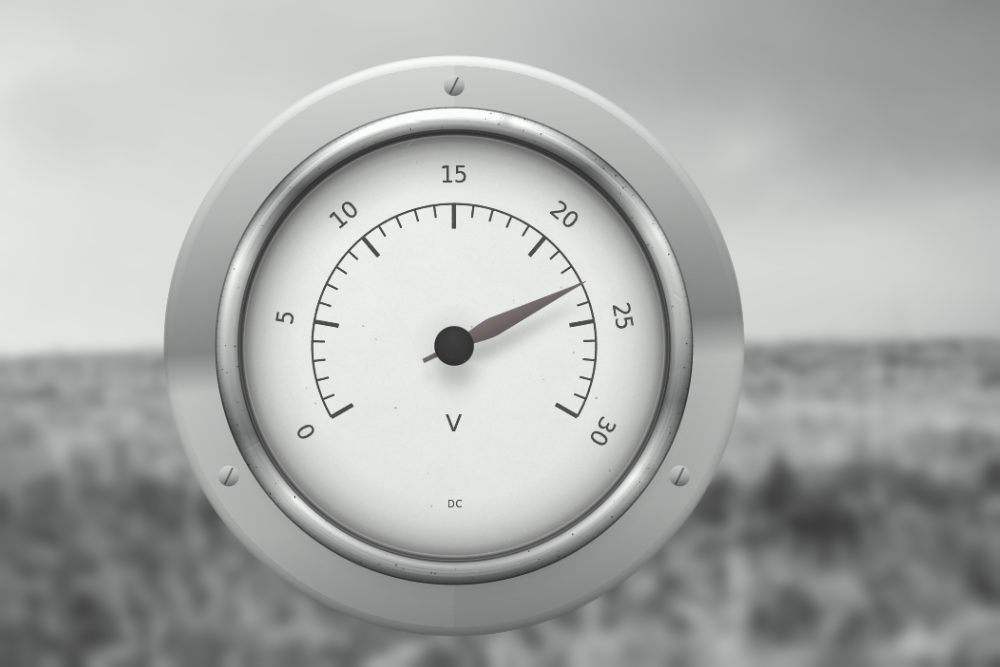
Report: 23; V
